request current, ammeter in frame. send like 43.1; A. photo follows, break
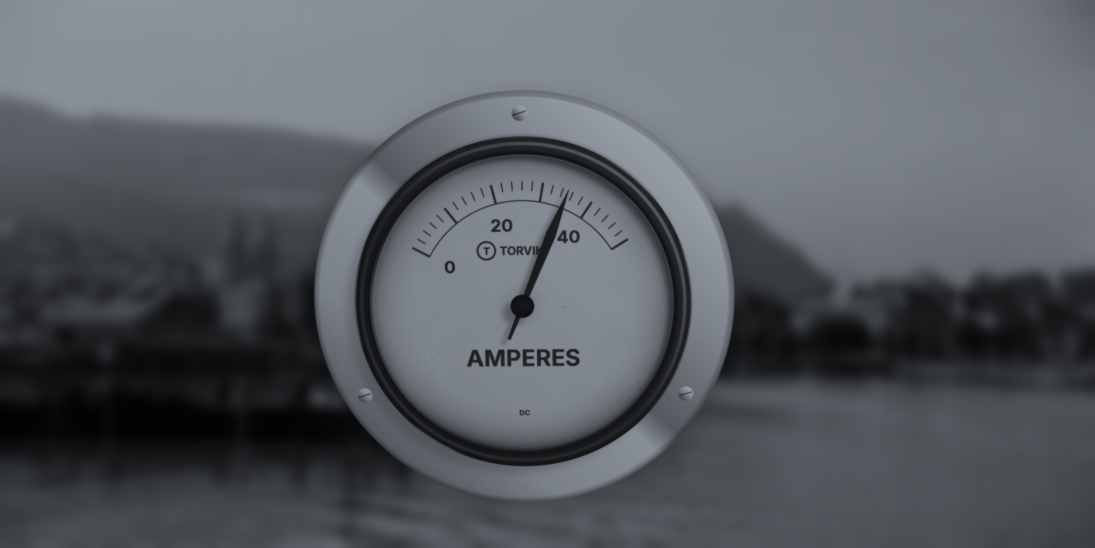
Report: 35; A
